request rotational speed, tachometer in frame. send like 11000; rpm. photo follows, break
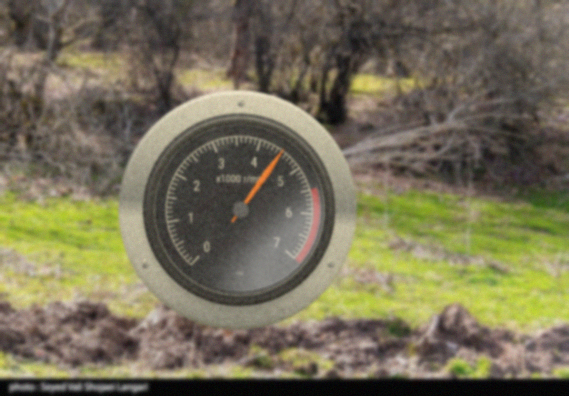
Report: 4500; rpm
